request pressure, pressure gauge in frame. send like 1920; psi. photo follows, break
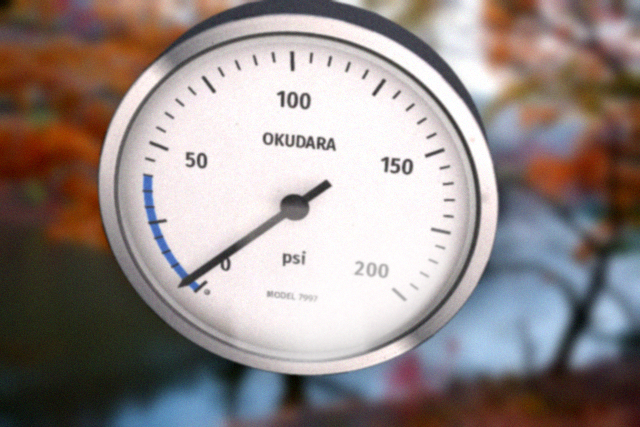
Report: 5; psi
